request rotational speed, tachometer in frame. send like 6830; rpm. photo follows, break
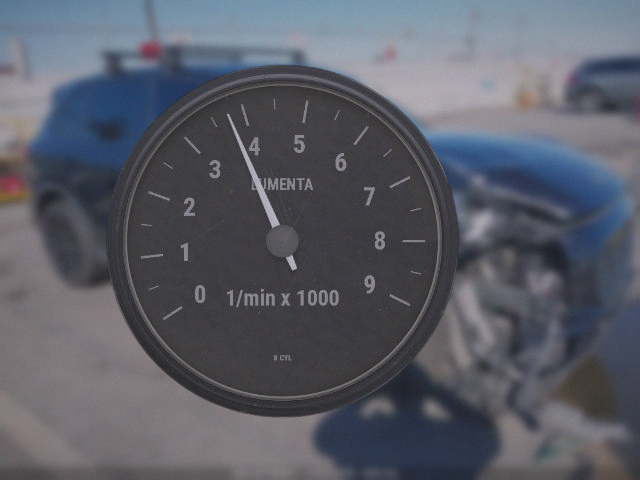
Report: 3750; rpm
